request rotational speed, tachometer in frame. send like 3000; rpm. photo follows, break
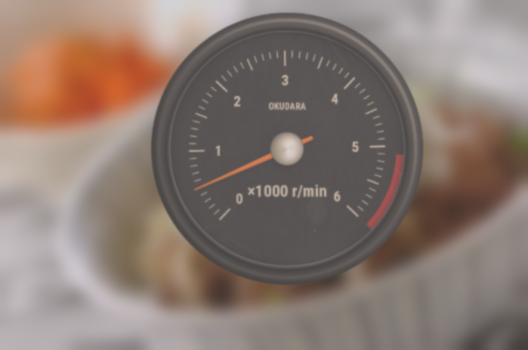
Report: 500; rpm
